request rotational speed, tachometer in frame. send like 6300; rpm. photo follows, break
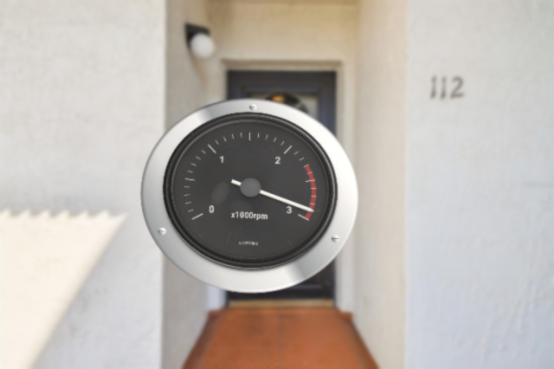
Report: 2900; rpm
